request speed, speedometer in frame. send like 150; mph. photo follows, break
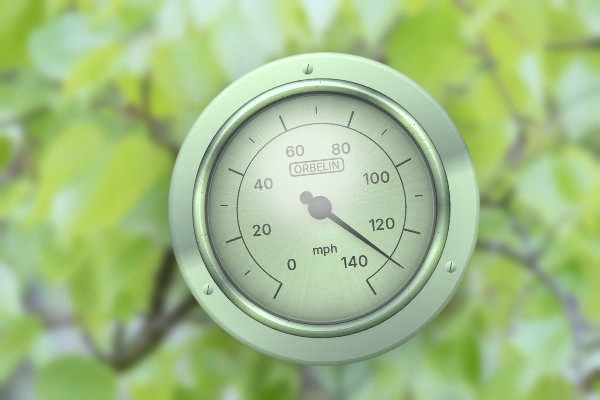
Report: 130; mph
